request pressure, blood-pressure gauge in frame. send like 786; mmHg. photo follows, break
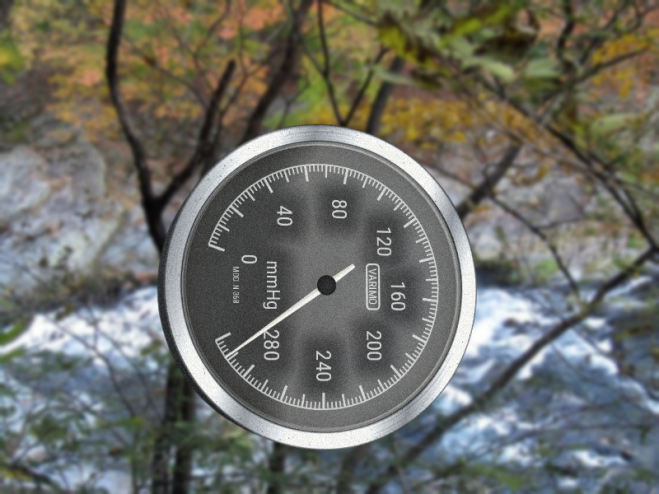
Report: 292; mmHg
